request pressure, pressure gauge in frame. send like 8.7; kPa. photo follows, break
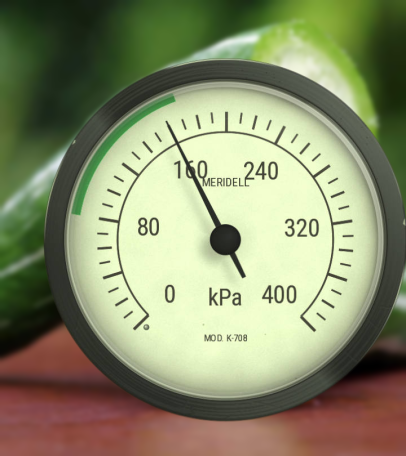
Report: 160; kPa
